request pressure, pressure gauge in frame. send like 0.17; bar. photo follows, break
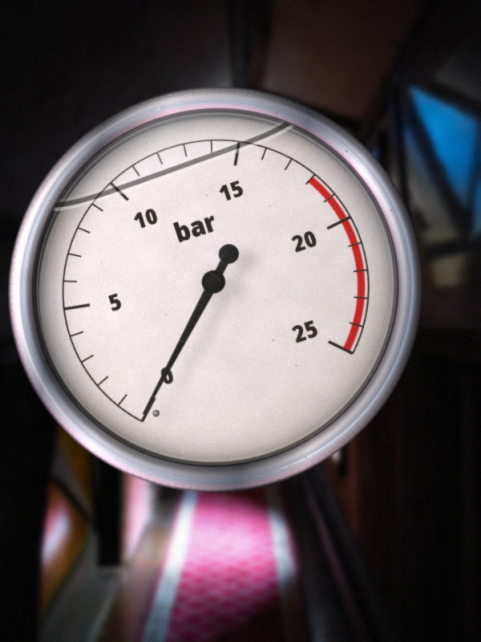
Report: 0; bar
